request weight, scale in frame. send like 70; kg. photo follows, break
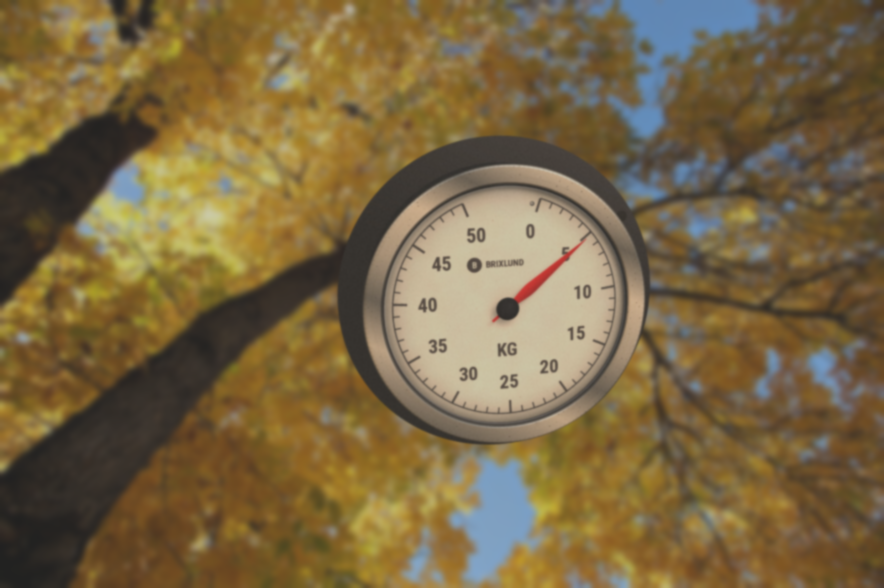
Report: 5; kg
